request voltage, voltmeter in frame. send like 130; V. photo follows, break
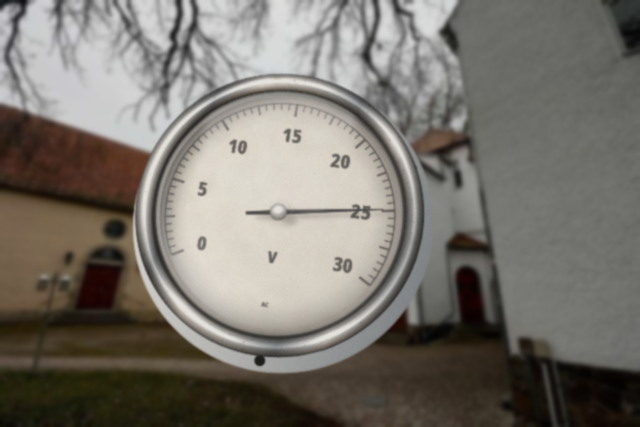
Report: 25; V
